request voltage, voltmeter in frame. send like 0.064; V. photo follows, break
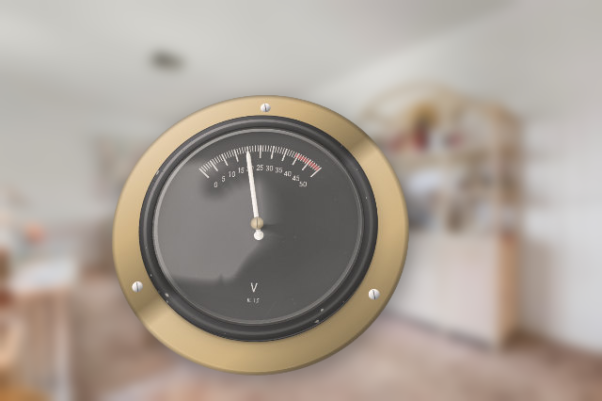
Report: 20; V
